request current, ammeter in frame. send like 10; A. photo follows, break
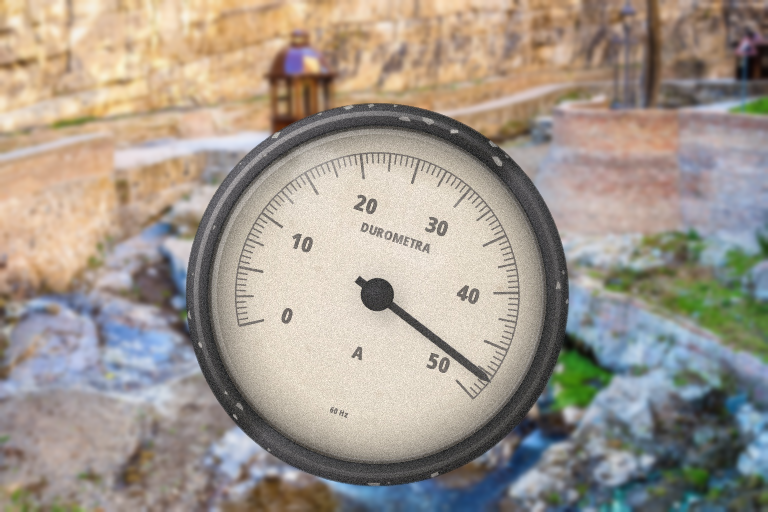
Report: 48; A
